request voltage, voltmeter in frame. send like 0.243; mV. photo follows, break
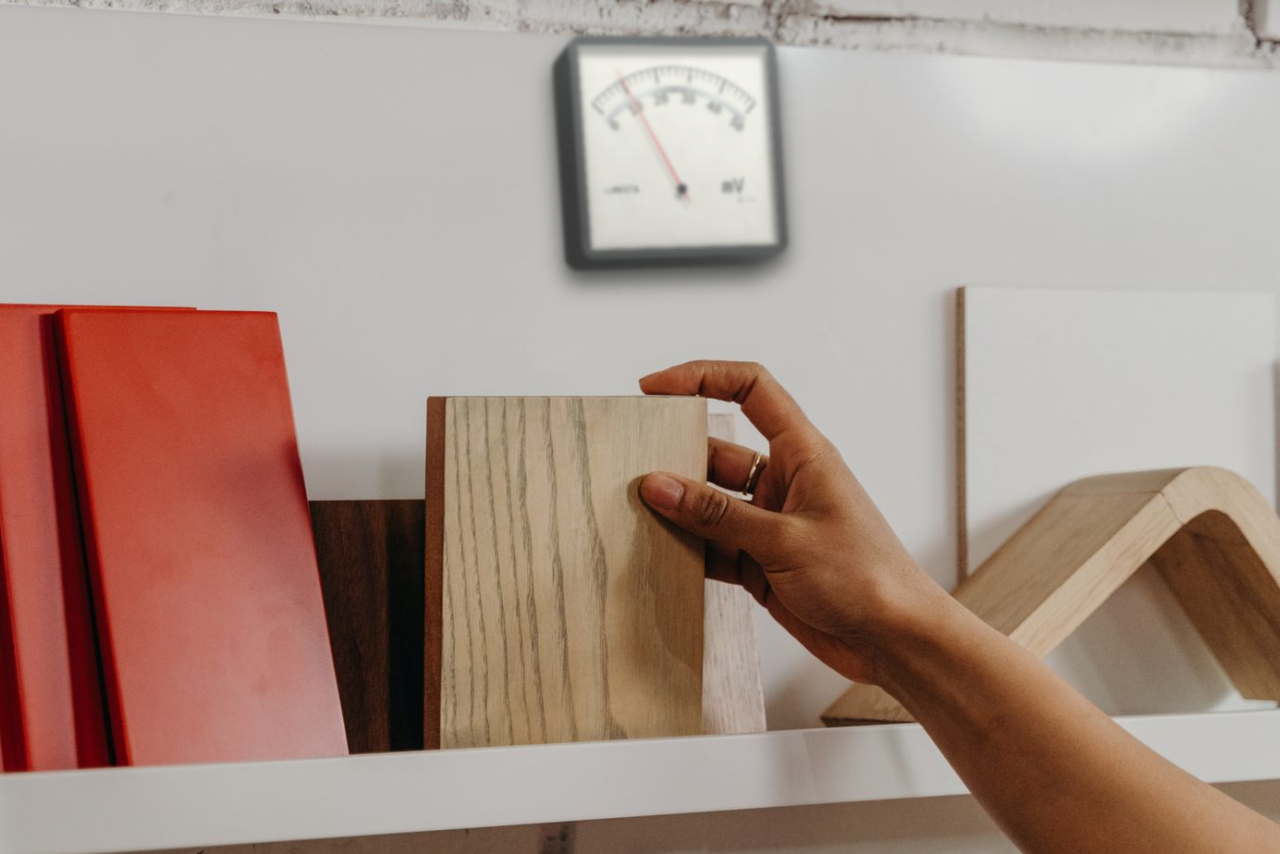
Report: 10; mV
